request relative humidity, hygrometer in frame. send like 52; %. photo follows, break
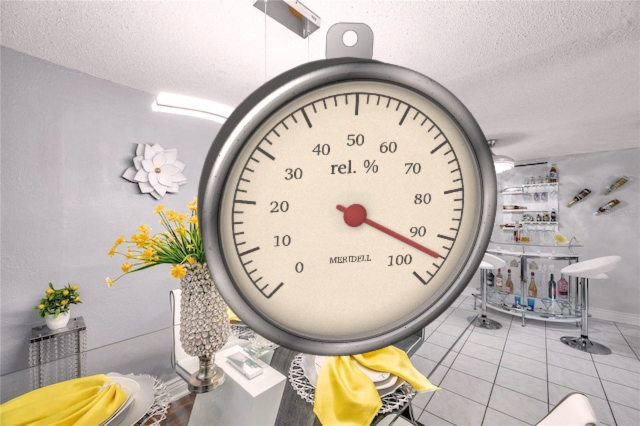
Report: 94; %
